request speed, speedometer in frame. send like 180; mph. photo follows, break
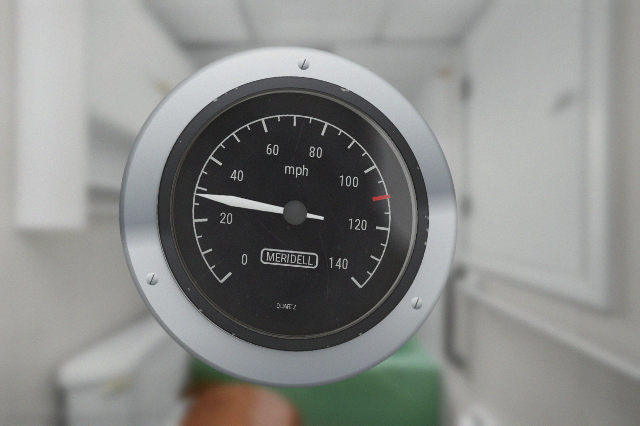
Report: 27.5; mph
